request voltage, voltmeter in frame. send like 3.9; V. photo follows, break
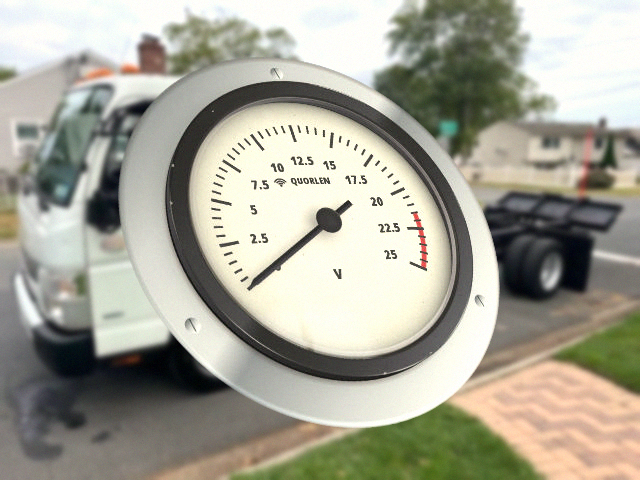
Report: 0; V
